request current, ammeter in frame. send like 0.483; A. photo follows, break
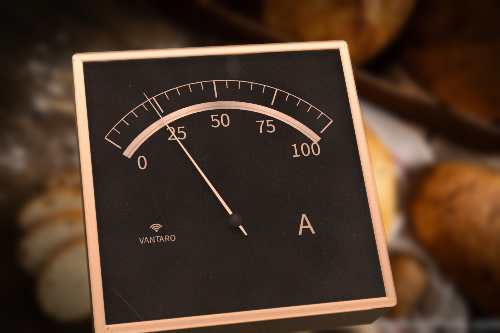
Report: 22.5; A
